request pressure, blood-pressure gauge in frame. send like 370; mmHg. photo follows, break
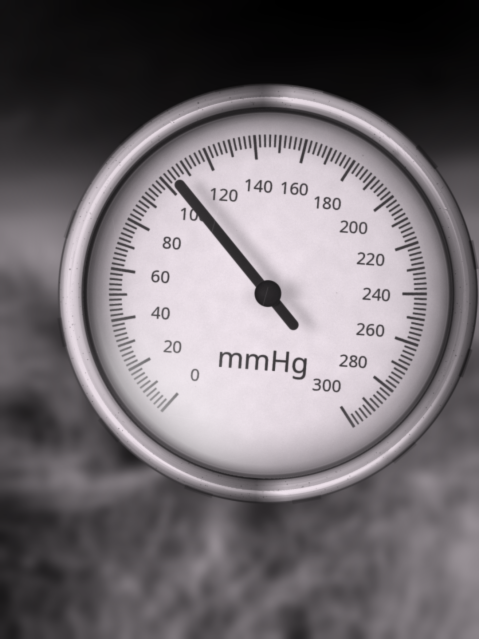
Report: 104; mmHg
